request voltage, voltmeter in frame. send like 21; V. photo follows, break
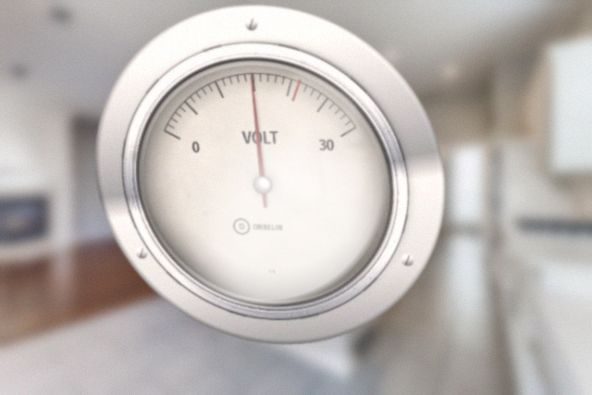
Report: 15; V
